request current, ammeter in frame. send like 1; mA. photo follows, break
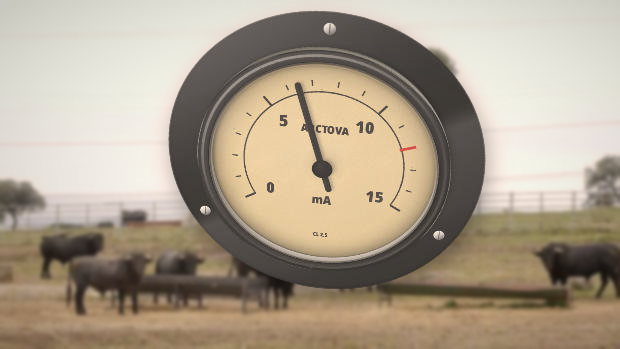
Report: 6.5; mA
